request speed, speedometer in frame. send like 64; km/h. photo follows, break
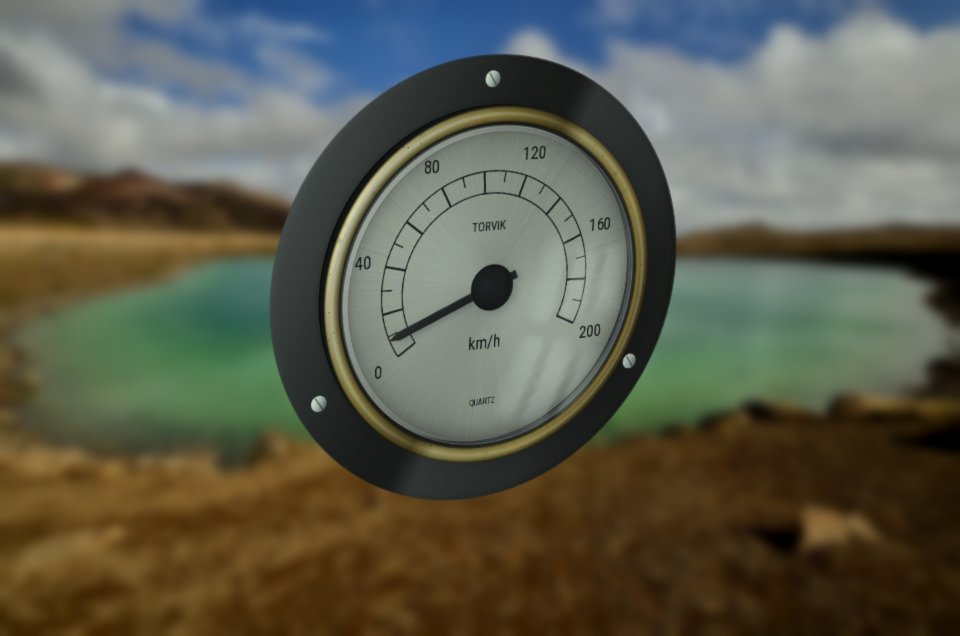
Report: 10; km/h
